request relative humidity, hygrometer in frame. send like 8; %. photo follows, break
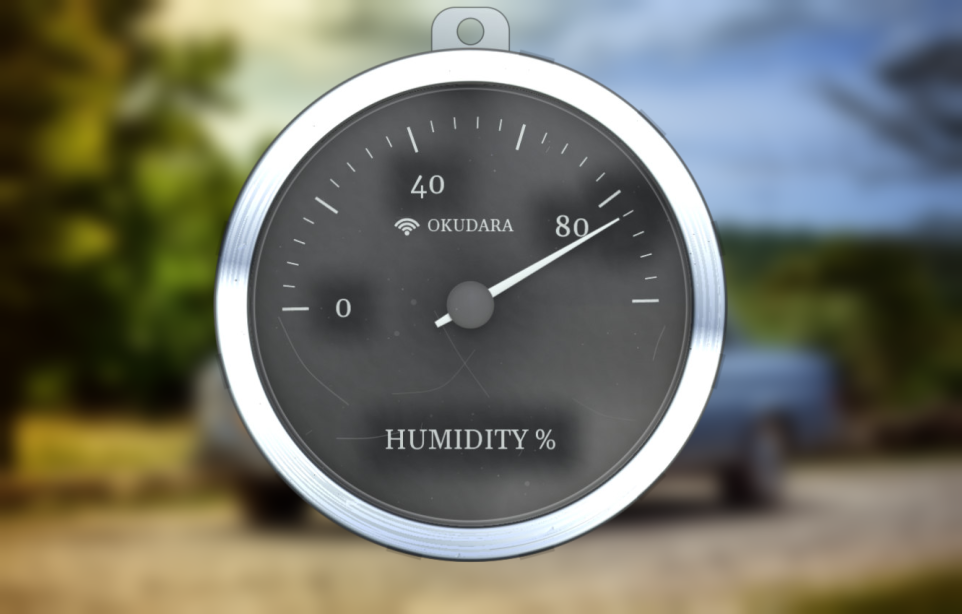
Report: 84; %
